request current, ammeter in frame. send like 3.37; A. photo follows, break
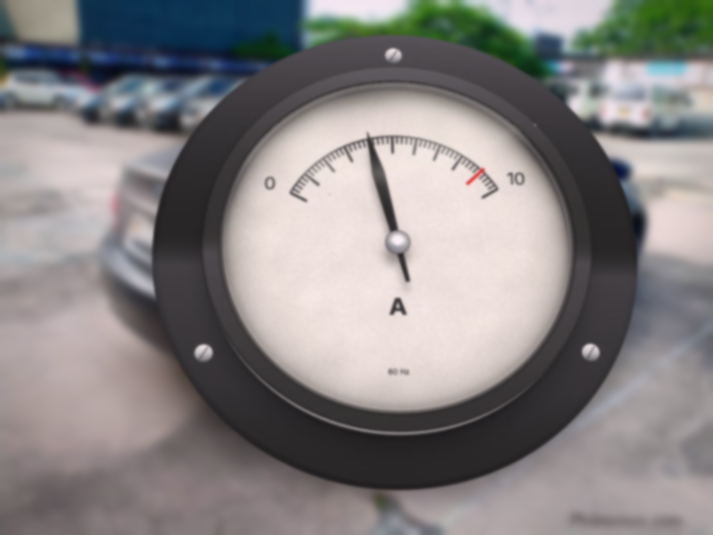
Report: 4; A
